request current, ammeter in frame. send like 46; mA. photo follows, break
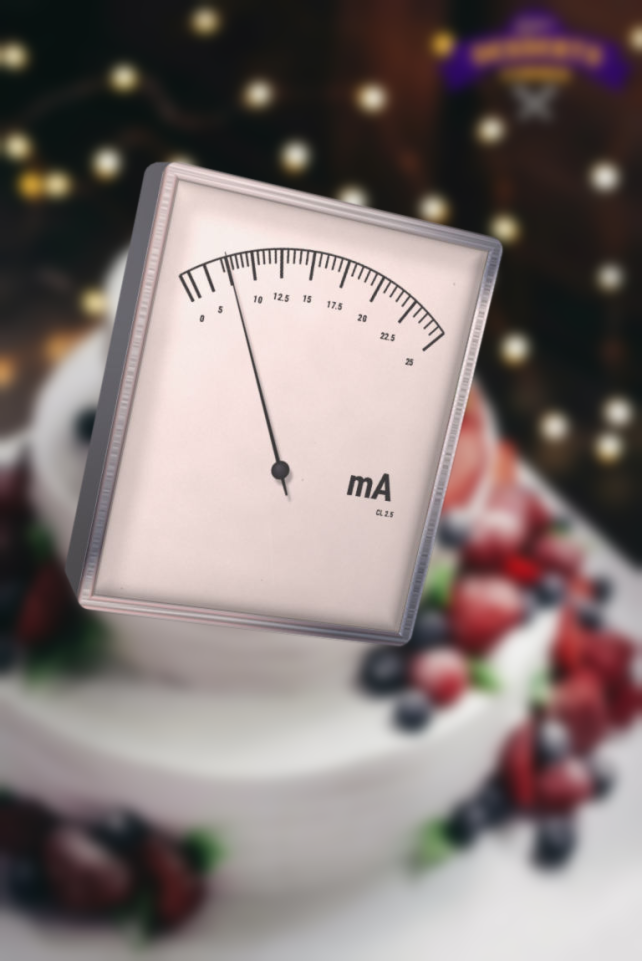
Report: 7.5; mA
